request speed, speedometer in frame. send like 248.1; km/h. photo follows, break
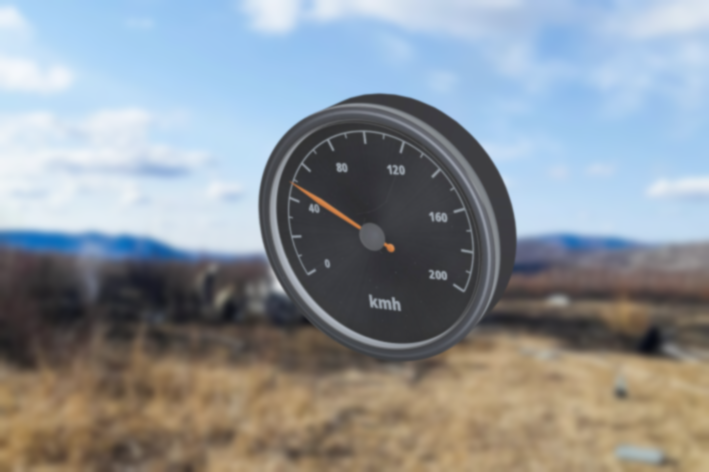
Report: 50; km/h
